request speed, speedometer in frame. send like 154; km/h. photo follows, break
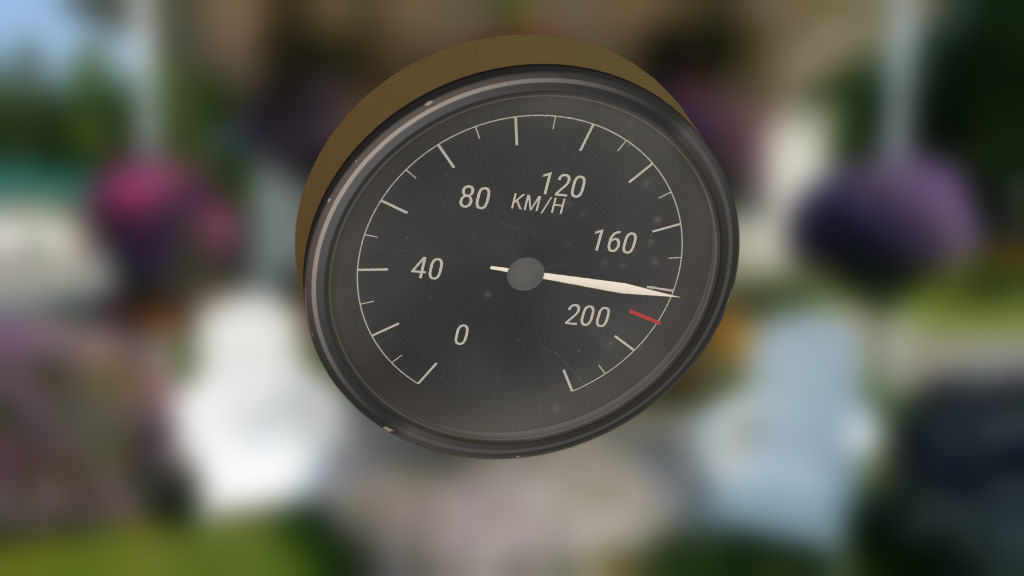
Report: 180; km/h
